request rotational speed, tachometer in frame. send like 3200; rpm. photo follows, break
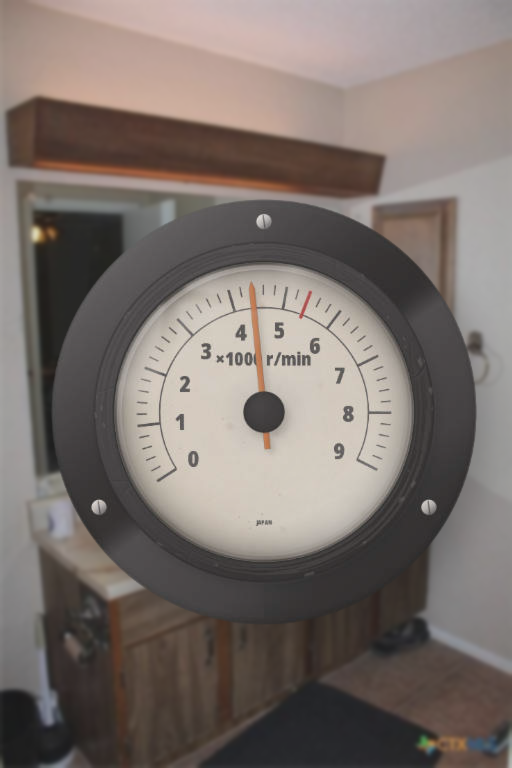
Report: 4400; rpm
